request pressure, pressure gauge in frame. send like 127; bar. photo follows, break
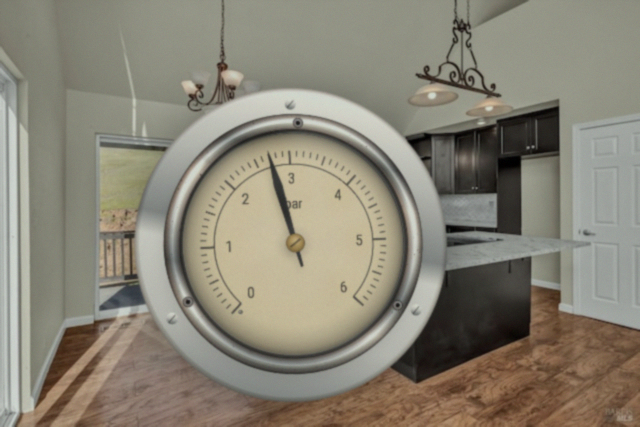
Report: 2.7; bar
